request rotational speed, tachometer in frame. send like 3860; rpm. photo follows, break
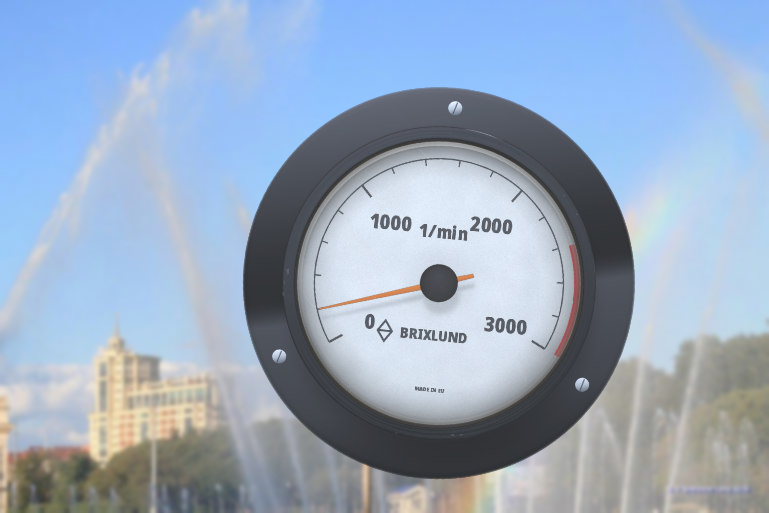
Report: 200; rpm
